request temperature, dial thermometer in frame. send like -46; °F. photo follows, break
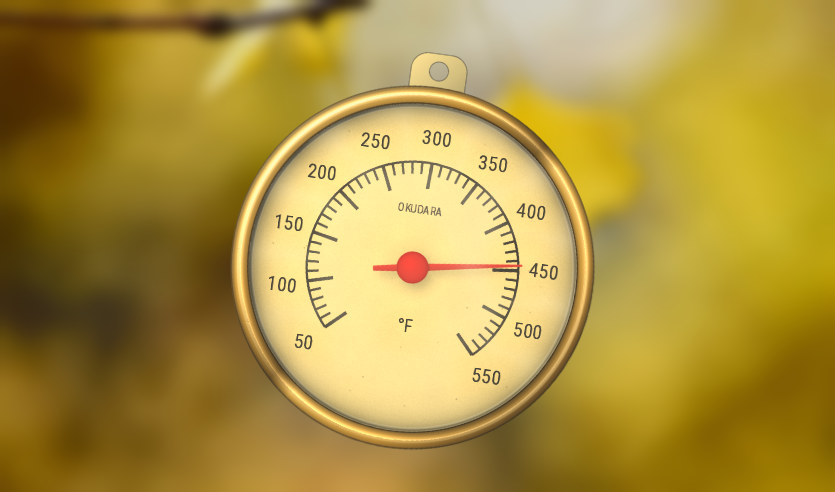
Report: 445; °F
